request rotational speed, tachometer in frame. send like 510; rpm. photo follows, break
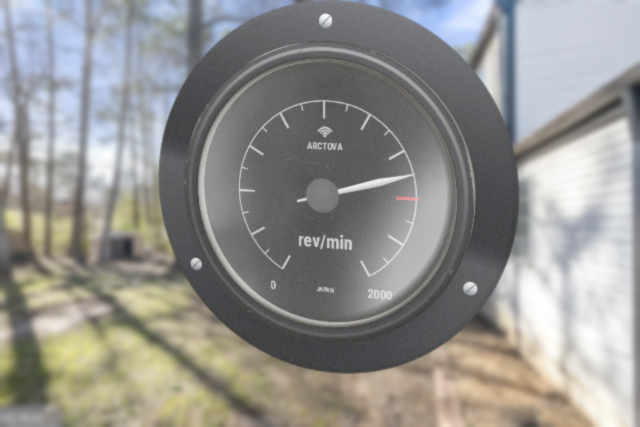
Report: 1500; rpm
